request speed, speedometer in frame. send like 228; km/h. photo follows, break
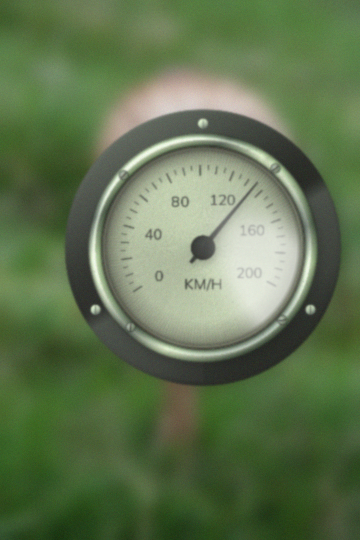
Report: 135; km/h
